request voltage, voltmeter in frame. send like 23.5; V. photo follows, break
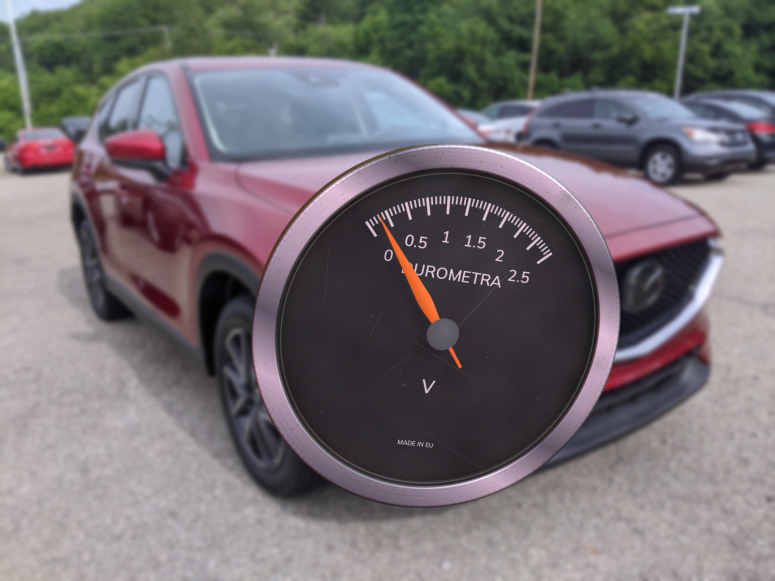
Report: 0.15; V
